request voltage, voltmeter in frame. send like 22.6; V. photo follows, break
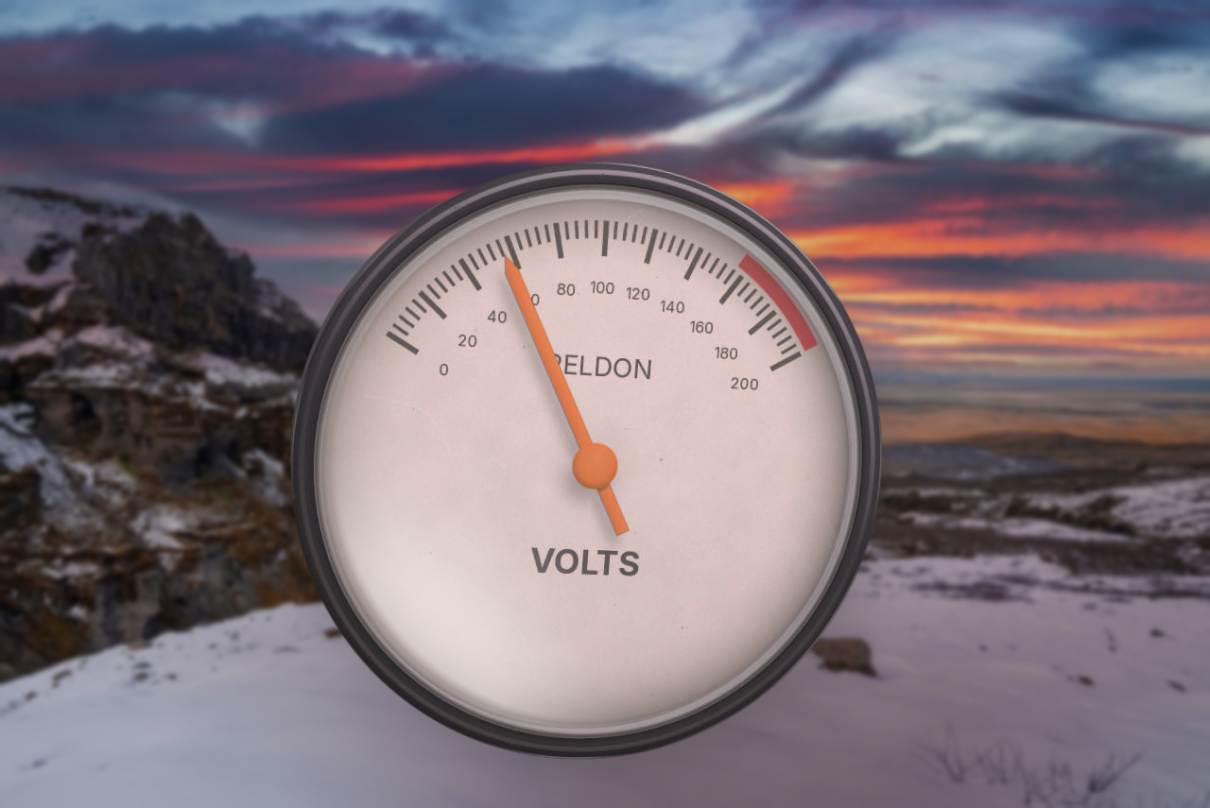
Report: 56; V
